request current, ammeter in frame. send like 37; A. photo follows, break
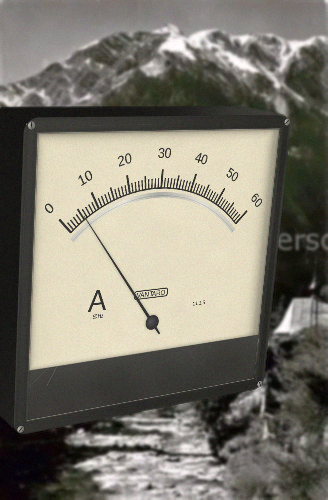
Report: 5; A
